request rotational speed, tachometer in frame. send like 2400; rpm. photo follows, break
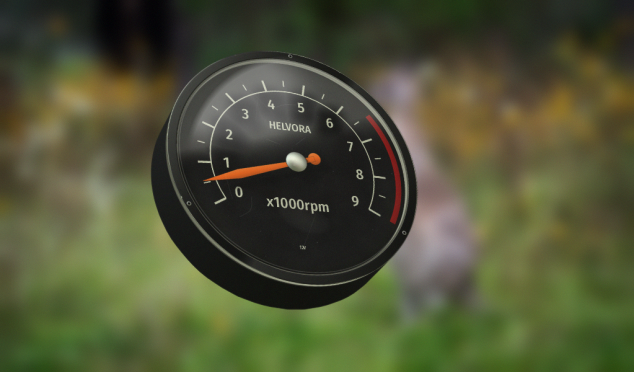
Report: 500; rpm
